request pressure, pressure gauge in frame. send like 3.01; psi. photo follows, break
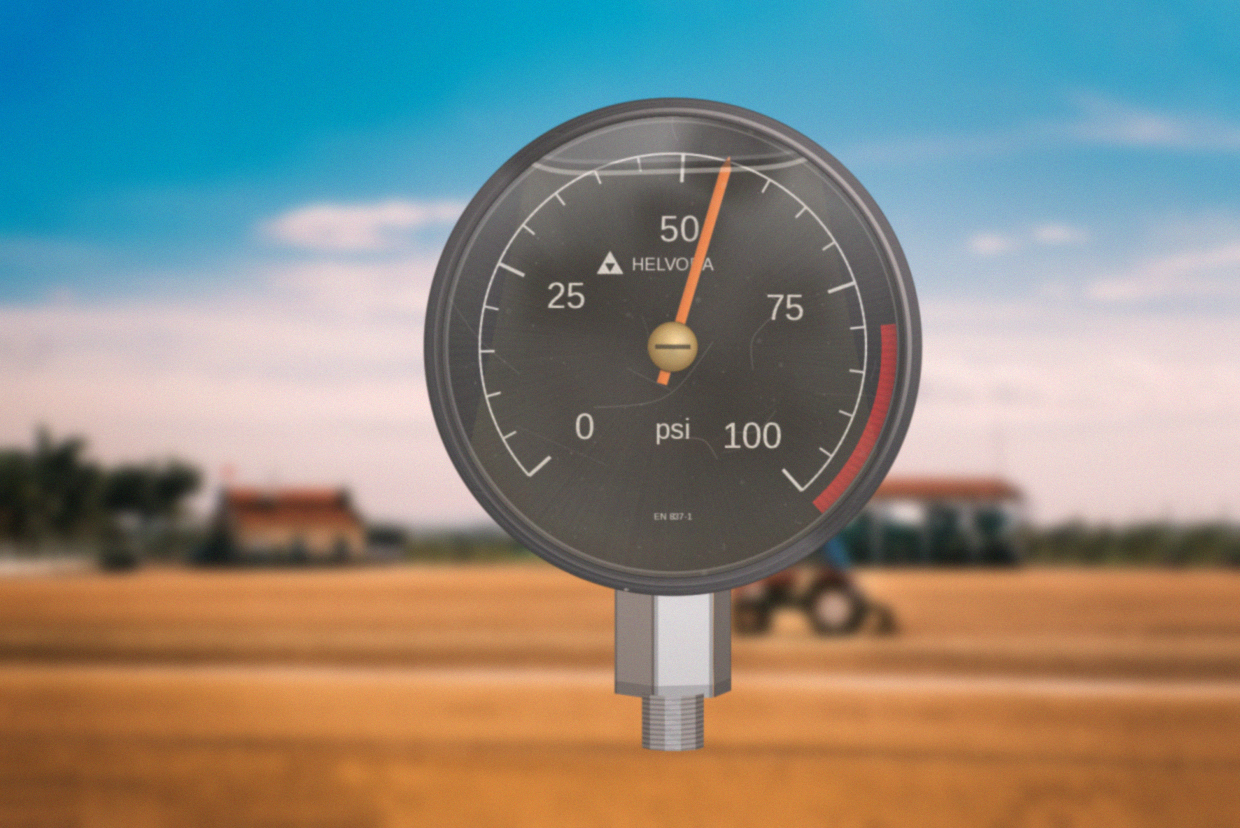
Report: 55; psi
